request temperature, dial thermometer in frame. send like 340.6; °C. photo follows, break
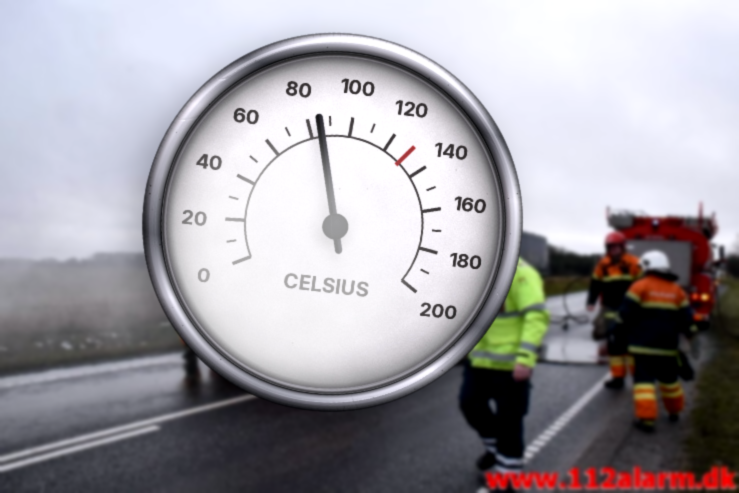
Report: 85; °C
